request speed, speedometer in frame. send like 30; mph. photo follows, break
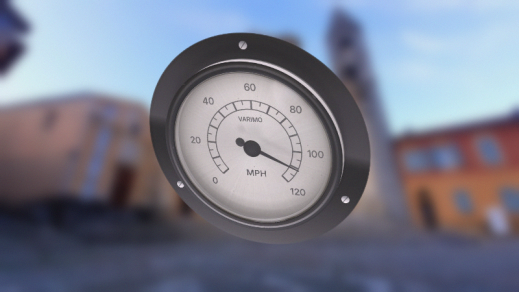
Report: 110; mph
